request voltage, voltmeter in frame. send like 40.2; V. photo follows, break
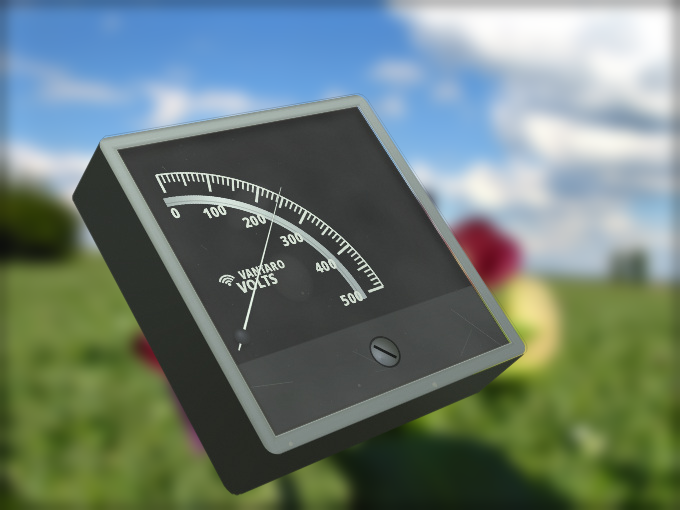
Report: 240; V
